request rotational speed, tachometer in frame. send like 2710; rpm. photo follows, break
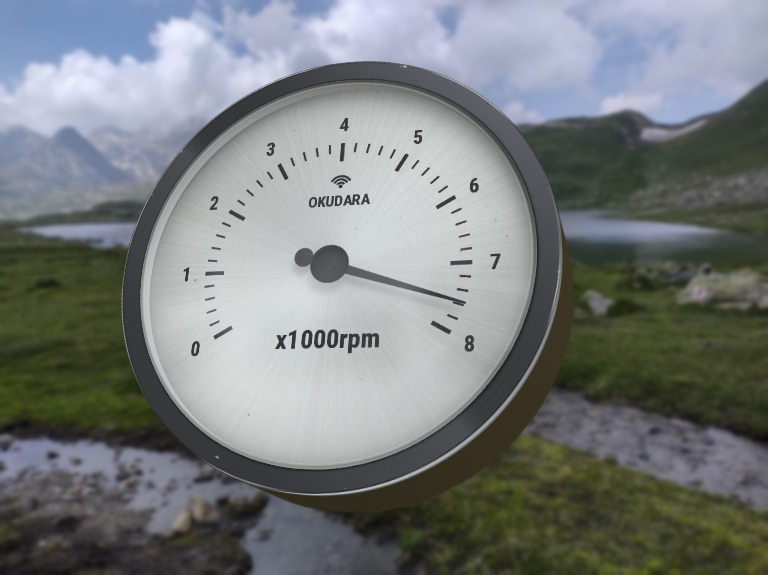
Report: 7600; rpm
